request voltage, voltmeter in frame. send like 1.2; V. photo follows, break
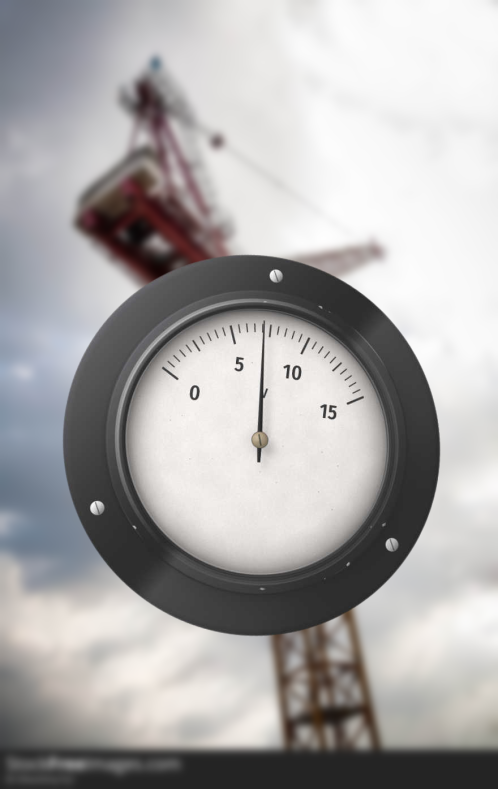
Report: 7; V
